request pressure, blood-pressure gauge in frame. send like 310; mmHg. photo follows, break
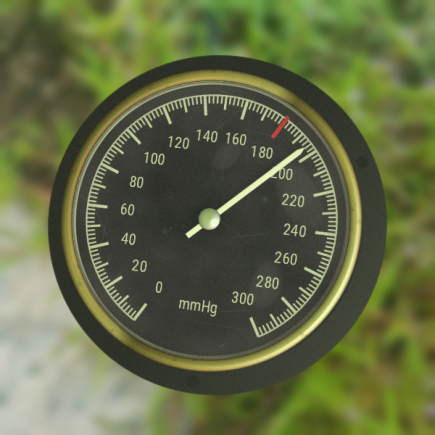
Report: 196; mmHg
